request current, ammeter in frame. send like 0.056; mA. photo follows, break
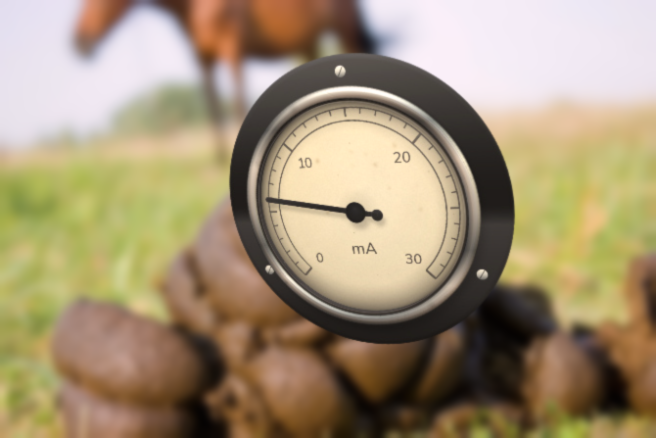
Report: 6; mA
